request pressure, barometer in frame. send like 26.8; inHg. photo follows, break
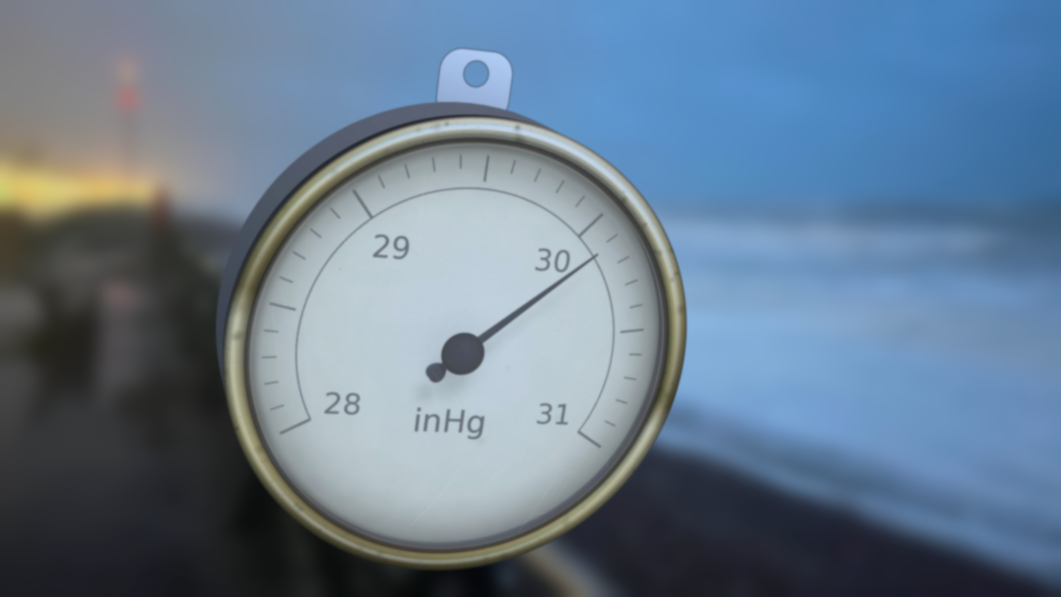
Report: 30.1; inHg
